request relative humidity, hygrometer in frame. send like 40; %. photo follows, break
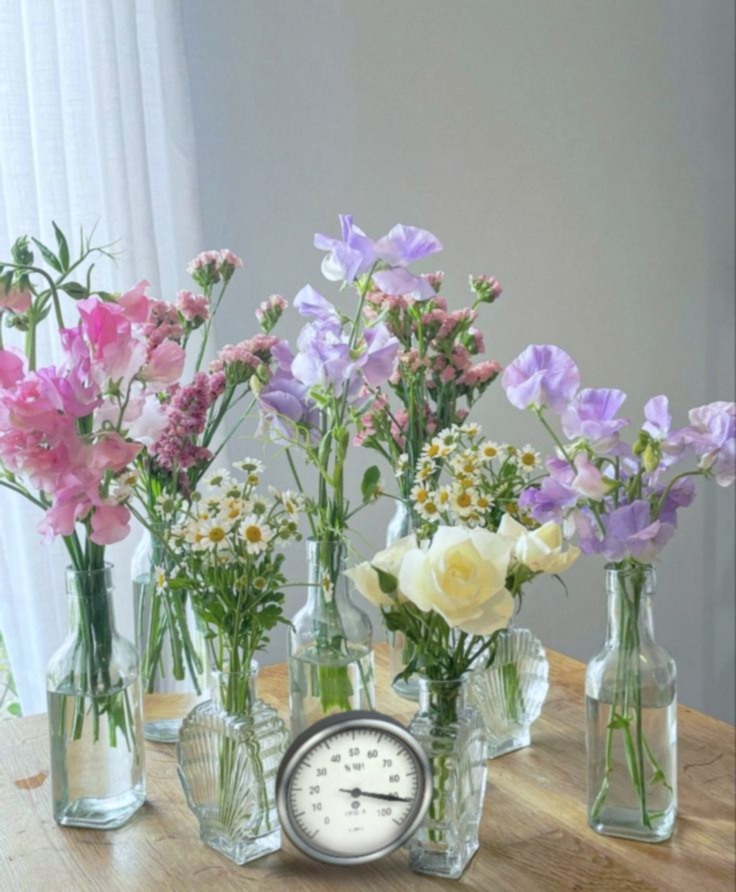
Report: 90; %
